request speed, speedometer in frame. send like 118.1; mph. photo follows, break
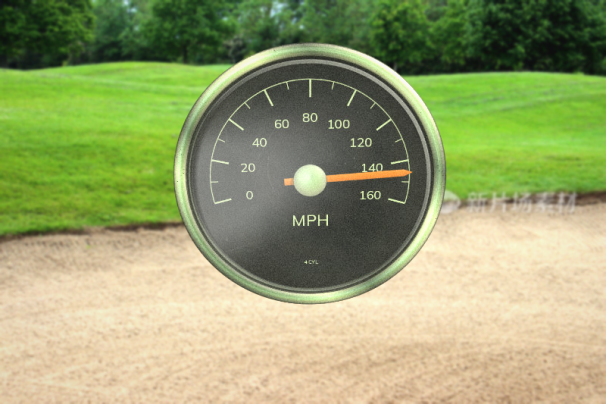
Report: 145; mph
